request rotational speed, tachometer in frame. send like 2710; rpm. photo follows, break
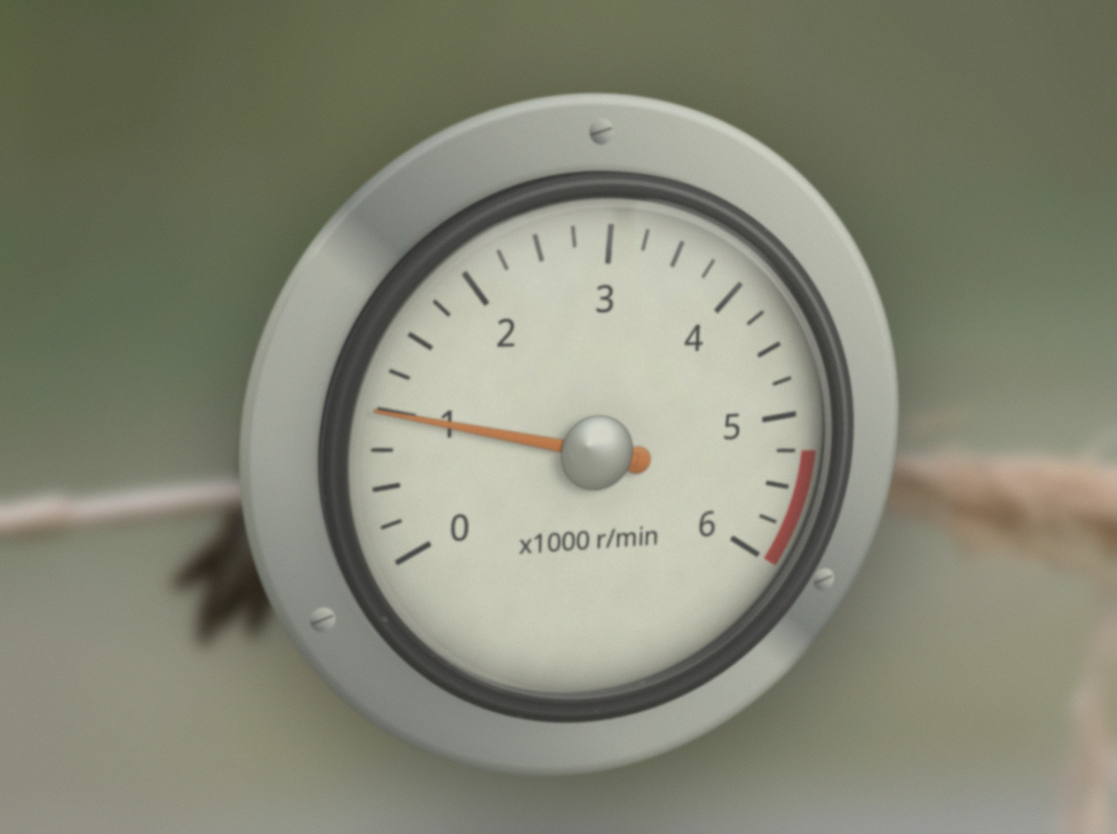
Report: 1000; rpm
